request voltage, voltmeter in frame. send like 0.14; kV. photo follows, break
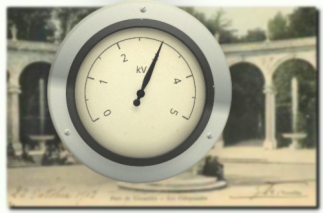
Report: 3; kV
